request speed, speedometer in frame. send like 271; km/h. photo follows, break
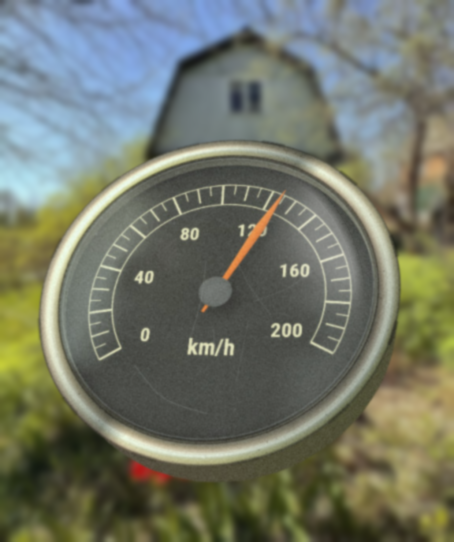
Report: 125; km/h
